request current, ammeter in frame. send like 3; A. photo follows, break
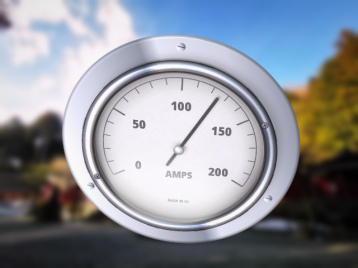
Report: 125; A
